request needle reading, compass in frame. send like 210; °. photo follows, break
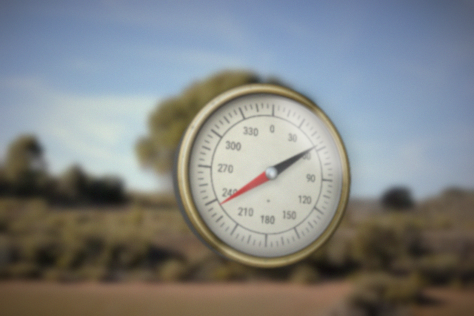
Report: 235; °
